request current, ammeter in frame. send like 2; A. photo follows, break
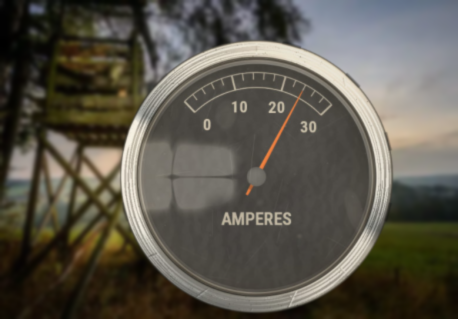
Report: 24; A
